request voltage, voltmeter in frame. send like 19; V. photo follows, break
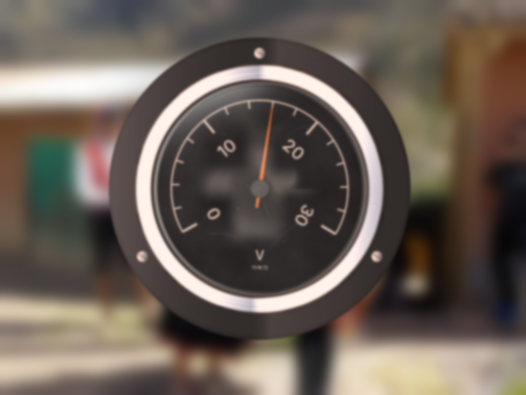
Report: 16; V
